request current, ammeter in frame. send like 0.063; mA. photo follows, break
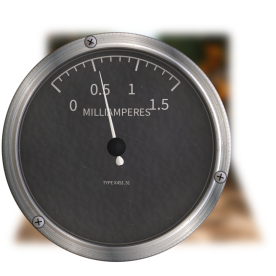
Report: 0.55; mA
